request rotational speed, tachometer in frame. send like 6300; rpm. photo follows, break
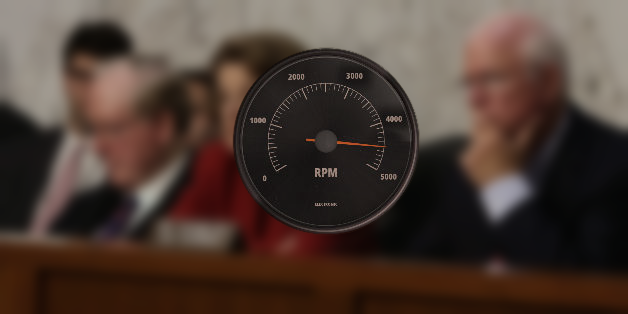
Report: 4500; rpm
